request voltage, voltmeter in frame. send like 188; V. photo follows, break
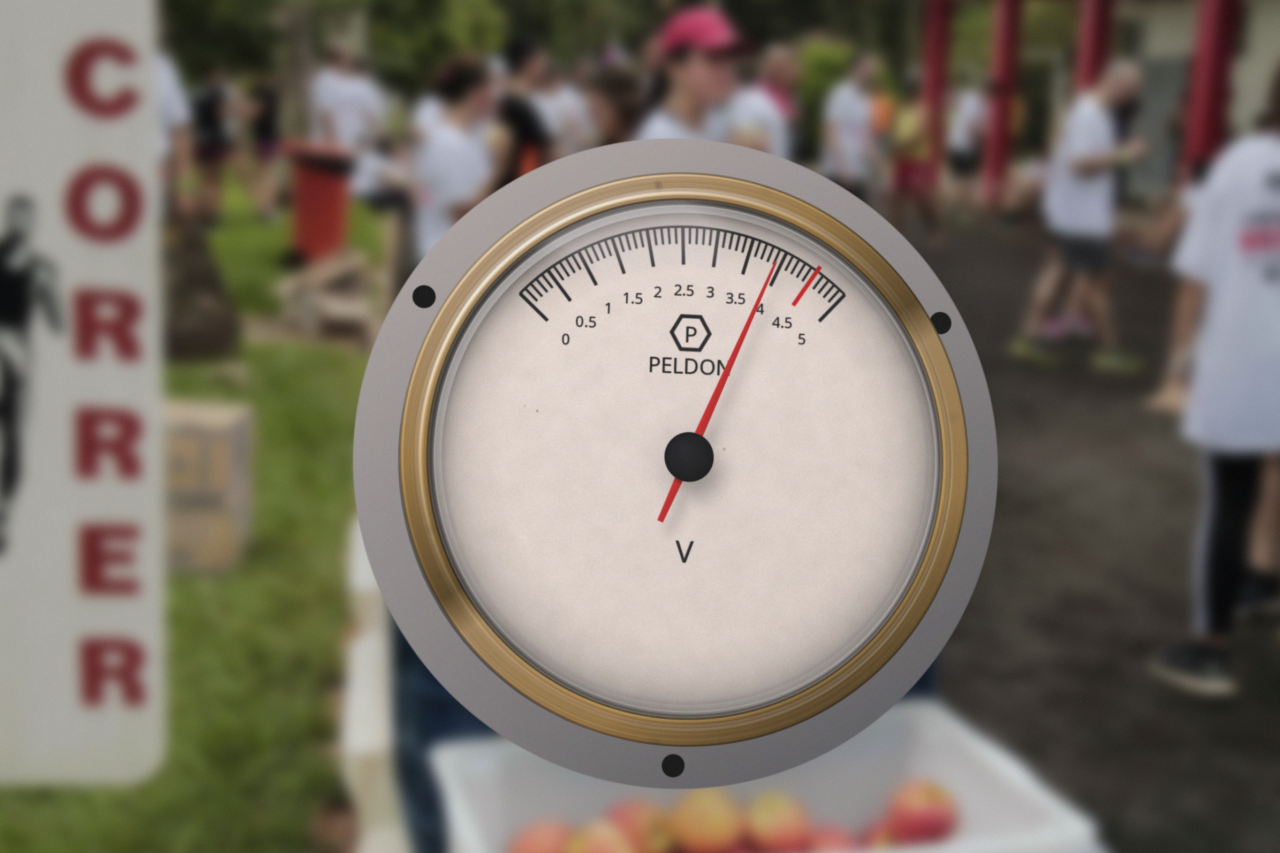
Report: 3.9; V
